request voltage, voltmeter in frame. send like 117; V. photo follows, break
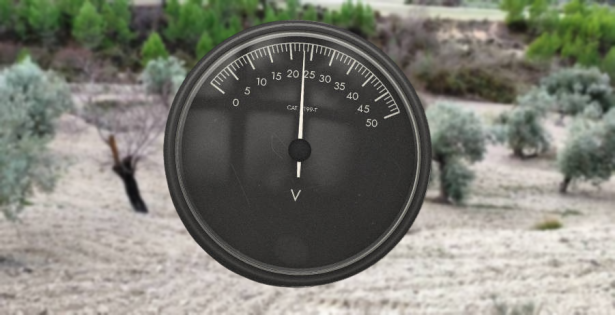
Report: 23; V
